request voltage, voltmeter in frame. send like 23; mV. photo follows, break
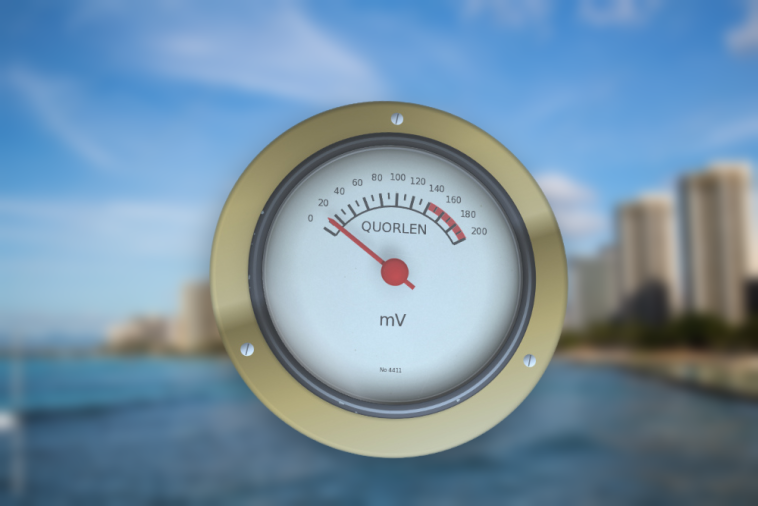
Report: 10; mV
